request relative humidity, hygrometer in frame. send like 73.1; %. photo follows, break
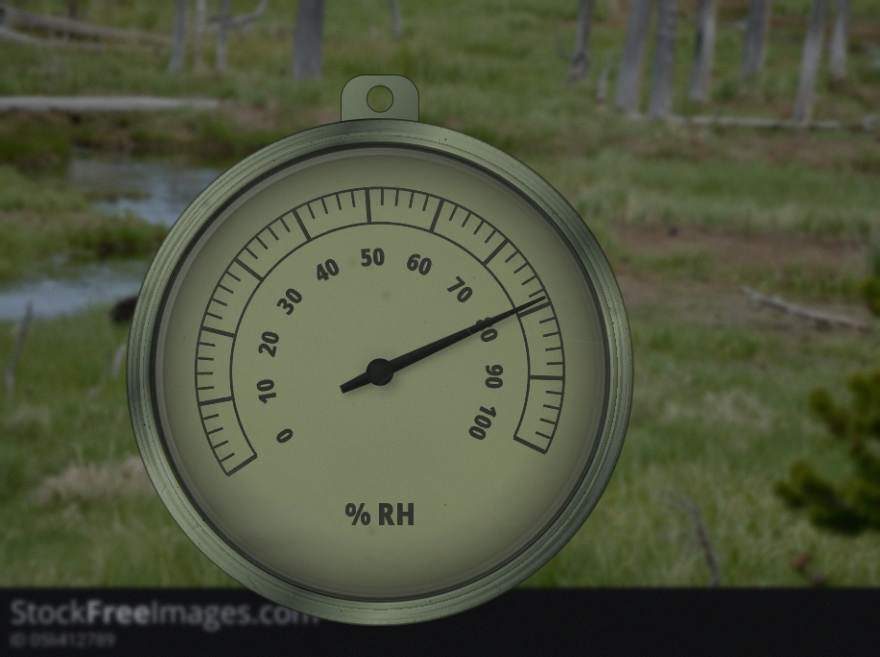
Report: 79; %
